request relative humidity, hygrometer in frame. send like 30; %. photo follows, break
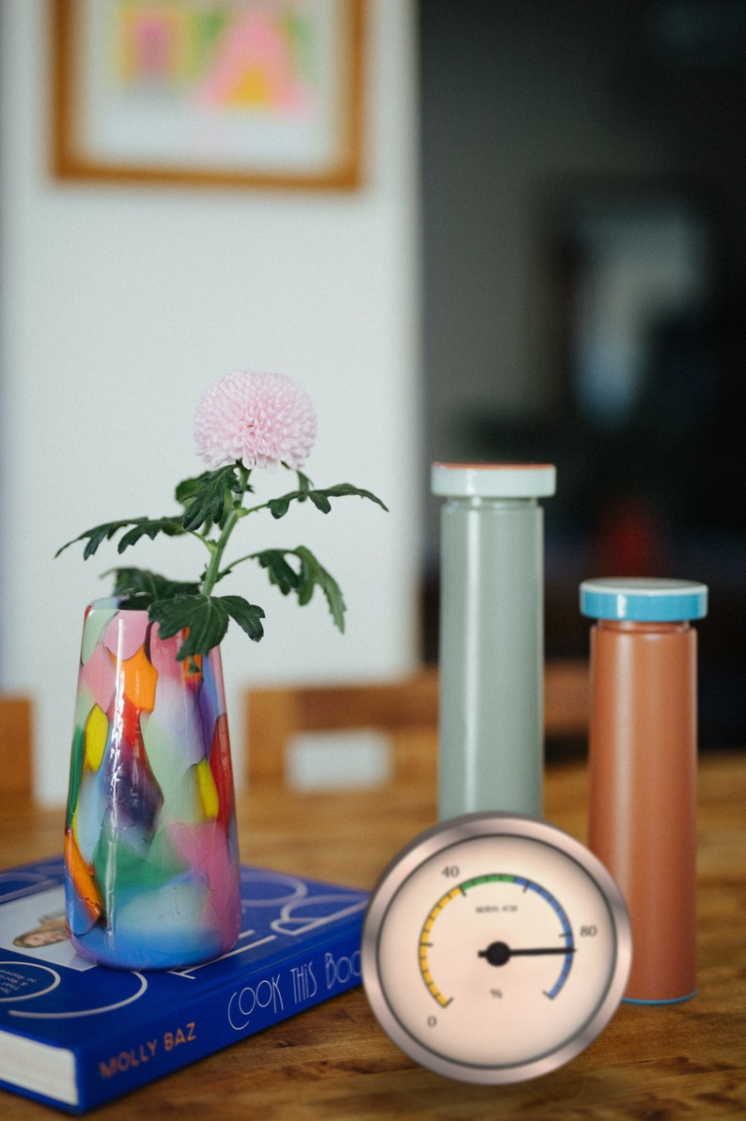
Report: 84; %
